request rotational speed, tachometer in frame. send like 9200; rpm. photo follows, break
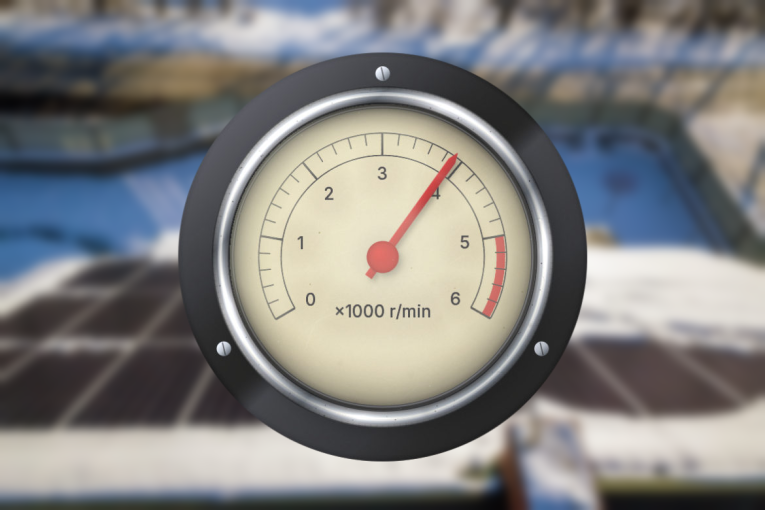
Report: 3900; rpm
